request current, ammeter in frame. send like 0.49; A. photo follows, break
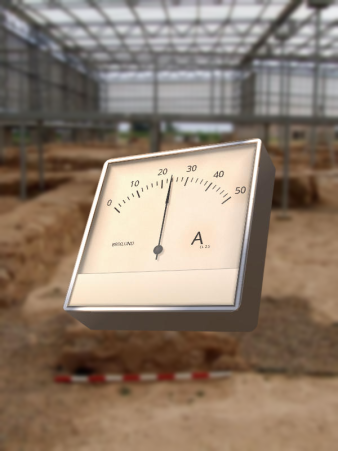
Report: 24; A
